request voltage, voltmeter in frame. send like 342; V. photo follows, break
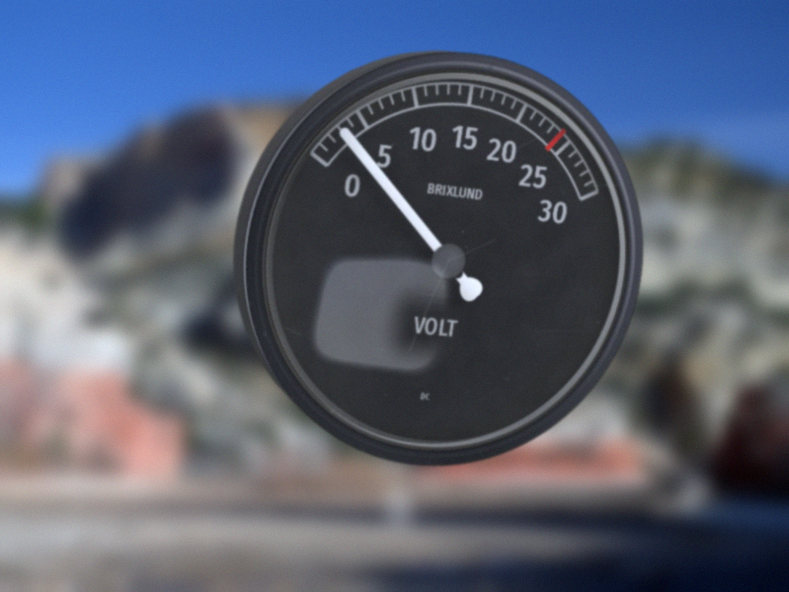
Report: 3; V
